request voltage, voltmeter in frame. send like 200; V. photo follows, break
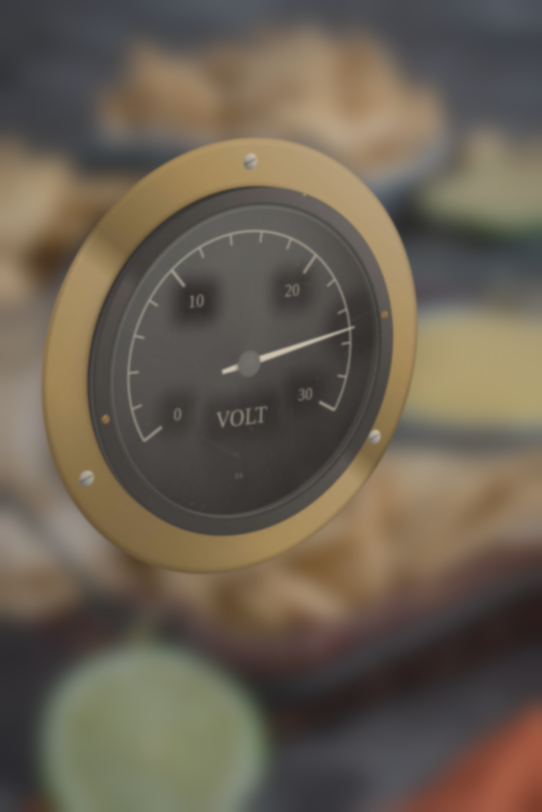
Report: 25; V
